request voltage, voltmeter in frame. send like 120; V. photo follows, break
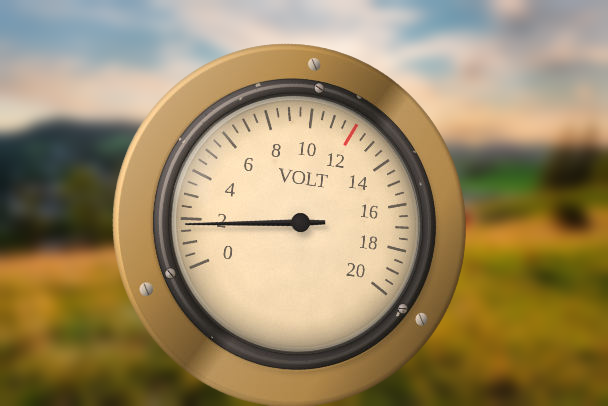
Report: 1.75; V
